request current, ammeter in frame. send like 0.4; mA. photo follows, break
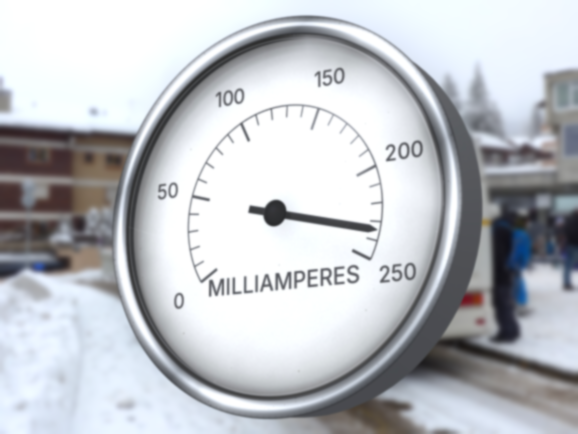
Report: 235; mA
